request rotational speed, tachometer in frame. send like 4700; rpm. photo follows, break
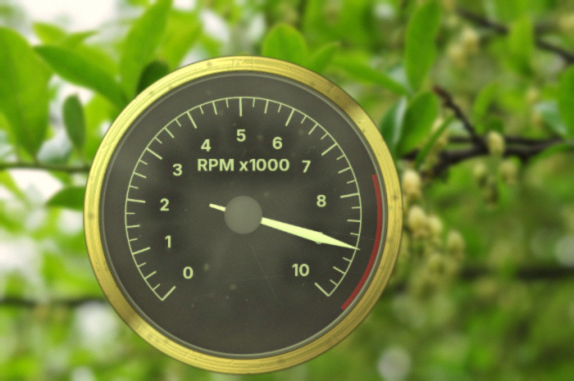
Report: 9000; rpm
